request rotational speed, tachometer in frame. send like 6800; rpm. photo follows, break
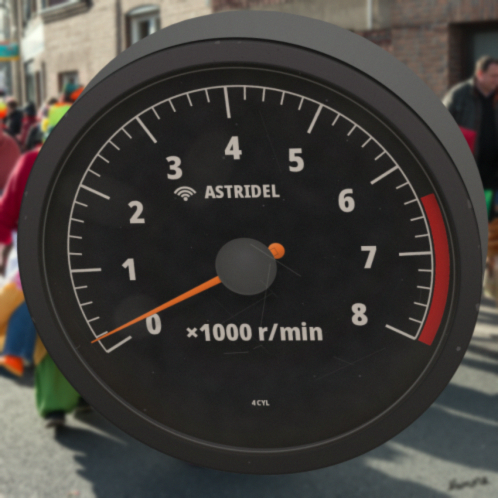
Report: 200; rpm
